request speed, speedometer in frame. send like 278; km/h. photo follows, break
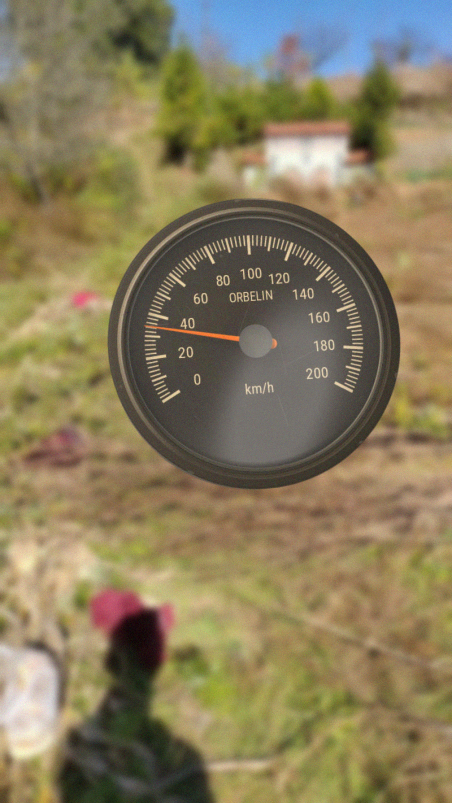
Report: 34; km/h
